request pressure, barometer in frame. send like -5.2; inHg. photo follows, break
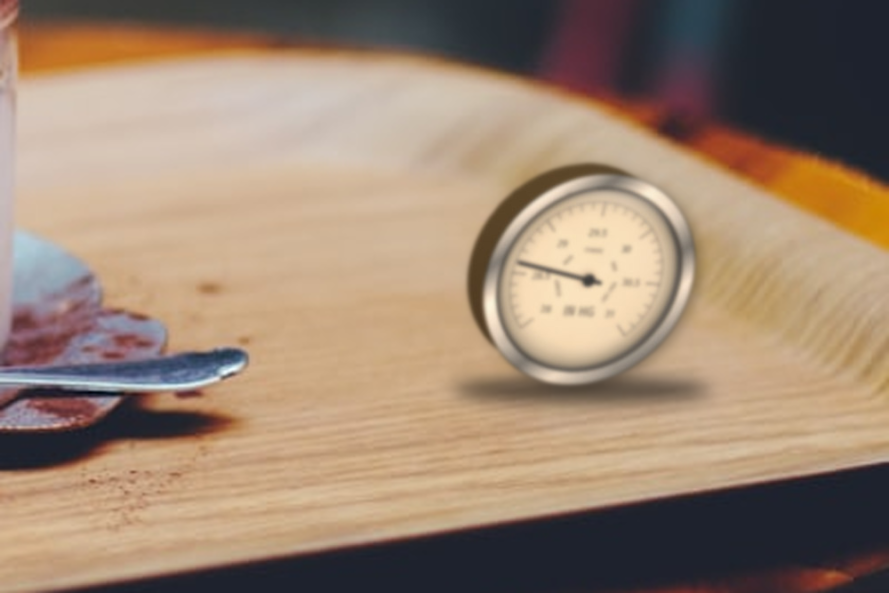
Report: 28.6; inHg
